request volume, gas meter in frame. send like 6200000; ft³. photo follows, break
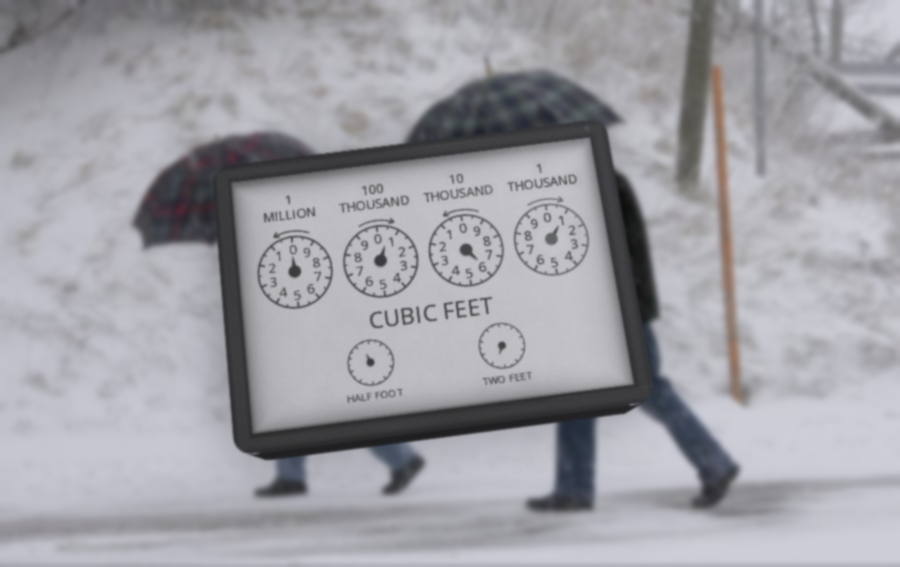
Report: 6100; ft³
